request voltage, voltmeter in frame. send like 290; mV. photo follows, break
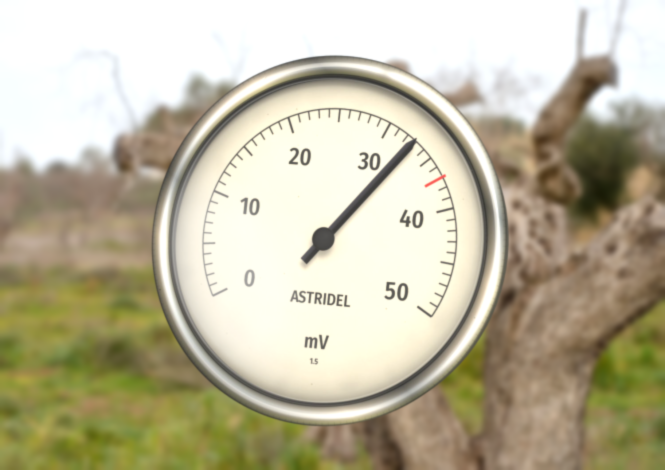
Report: 33; mV
